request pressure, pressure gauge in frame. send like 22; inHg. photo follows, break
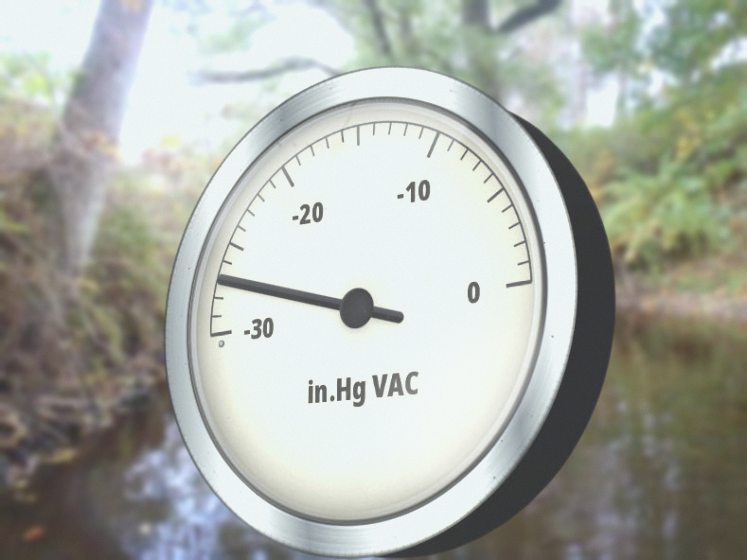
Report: -27; inHg
